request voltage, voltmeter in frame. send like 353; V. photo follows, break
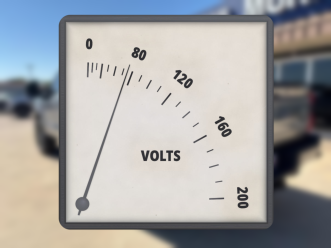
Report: 75; V
